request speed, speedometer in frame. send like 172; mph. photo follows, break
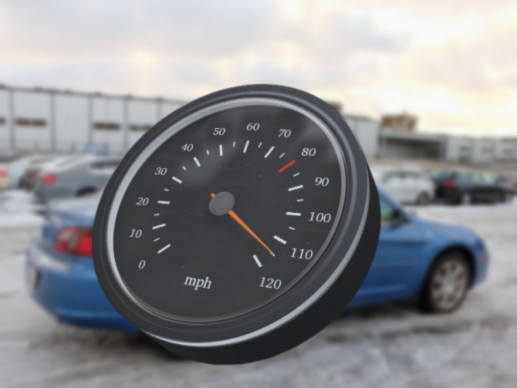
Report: 115; mph
